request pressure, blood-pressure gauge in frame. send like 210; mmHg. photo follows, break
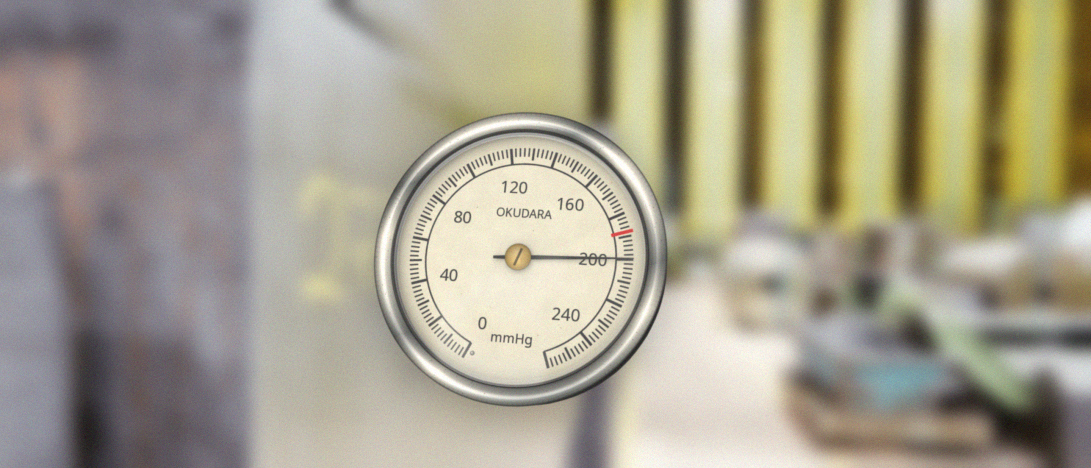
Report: 200; mmHg
